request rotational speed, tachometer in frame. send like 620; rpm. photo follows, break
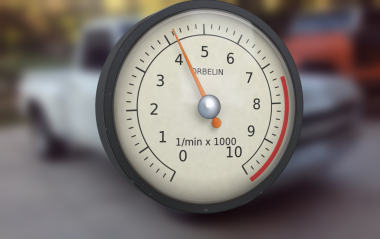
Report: 4200; rpm
